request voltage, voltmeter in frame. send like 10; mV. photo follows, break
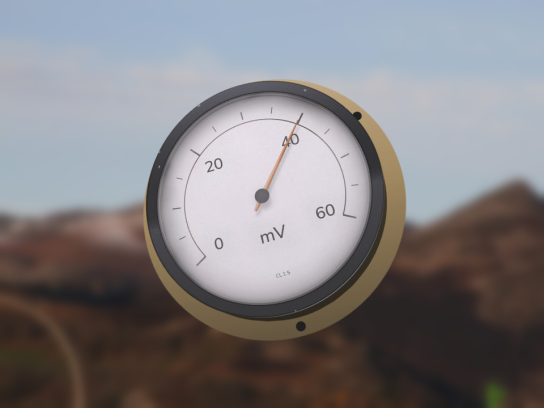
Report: 40; mV
